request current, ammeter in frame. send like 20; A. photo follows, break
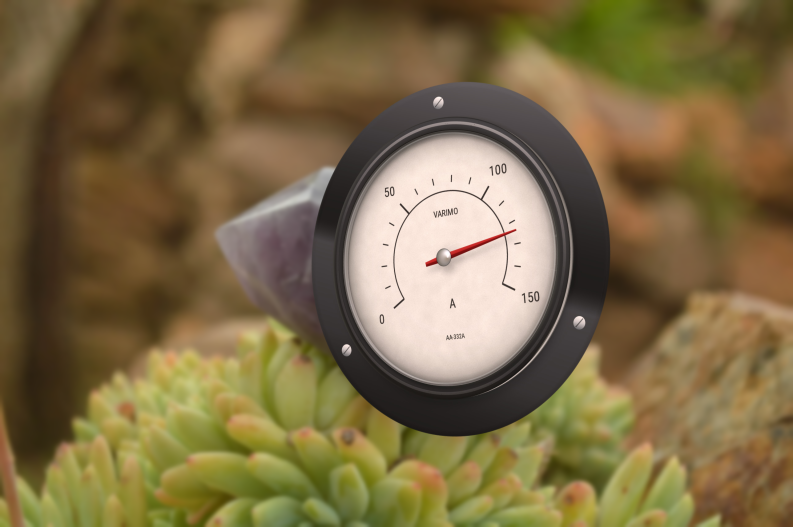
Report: 125; A
